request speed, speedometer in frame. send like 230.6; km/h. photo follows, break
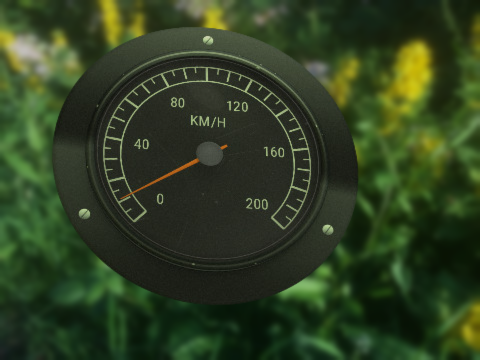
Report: 10; km/h
